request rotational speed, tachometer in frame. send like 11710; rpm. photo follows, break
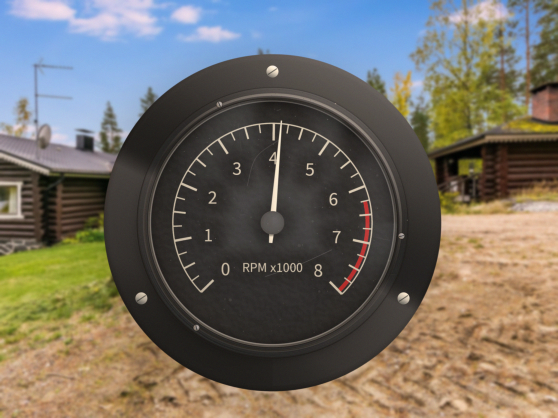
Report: 4125; rpm
